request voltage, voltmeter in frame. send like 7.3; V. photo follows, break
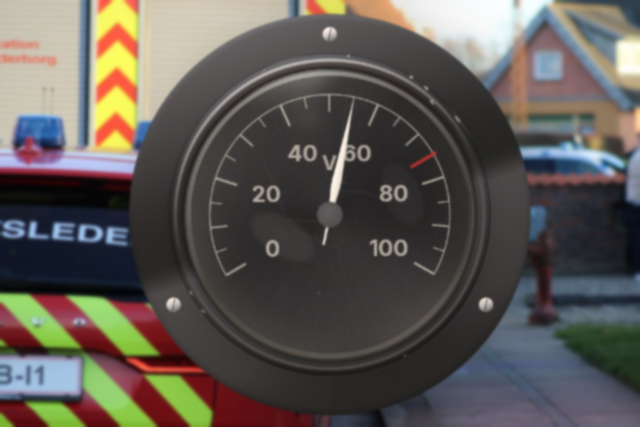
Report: 55; V
